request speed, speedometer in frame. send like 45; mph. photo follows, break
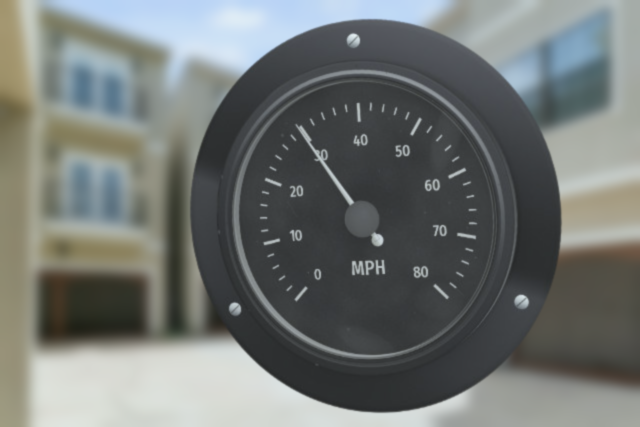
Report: 30; mph
